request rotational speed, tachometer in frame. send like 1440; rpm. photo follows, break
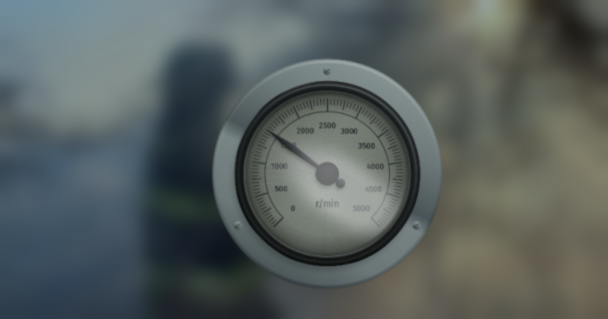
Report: 1500; rpm
